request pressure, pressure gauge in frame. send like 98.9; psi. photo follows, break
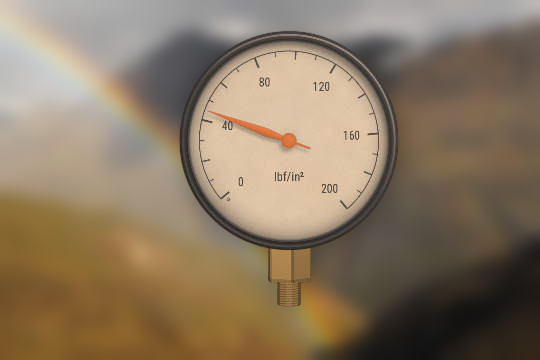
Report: 45; psi
